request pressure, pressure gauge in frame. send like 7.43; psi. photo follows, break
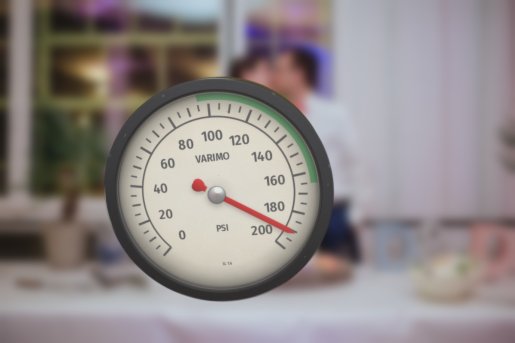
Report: 190; psi
